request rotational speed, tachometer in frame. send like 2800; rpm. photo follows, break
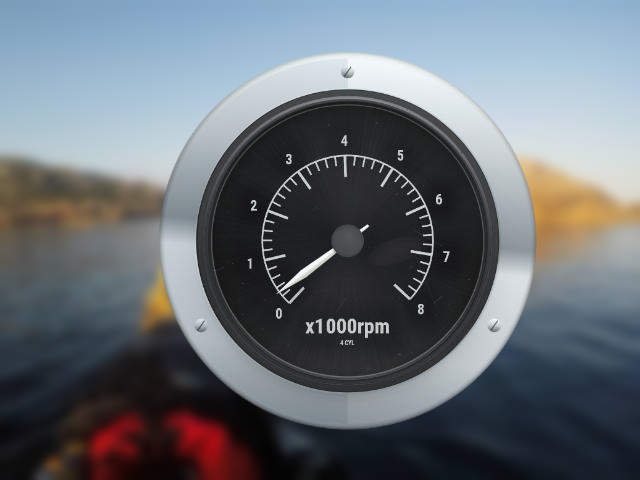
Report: 300; rpm
